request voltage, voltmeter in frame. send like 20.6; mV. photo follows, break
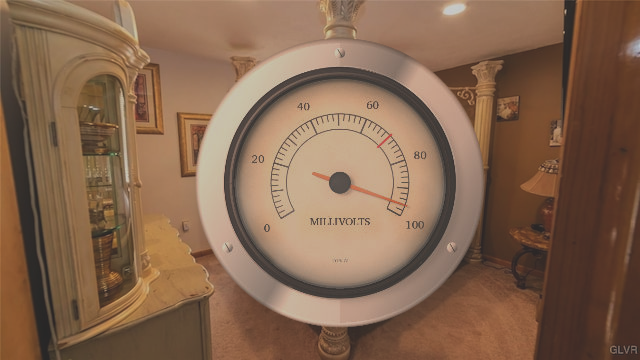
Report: 96; mV
